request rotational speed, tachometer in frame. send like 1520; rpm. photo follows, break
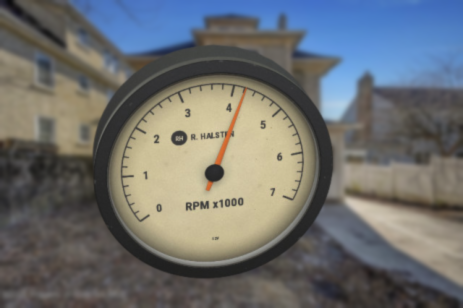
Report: 4200; rpm
